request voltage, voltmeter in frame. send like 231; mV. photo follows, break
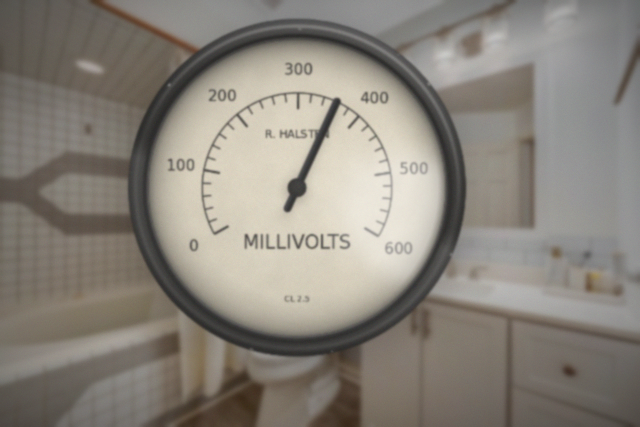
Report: 360; mV
